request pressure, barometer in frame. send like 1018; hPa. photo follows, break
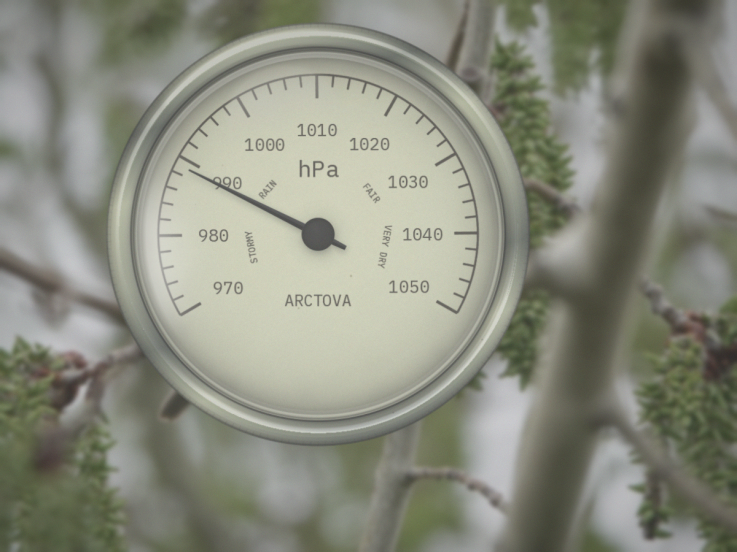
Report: 989; hPa
